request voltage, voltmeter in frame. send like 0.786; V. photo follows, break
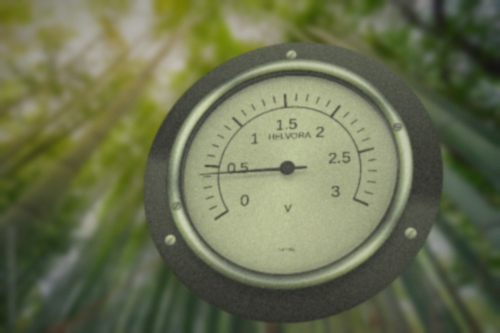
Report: 0.4; V
